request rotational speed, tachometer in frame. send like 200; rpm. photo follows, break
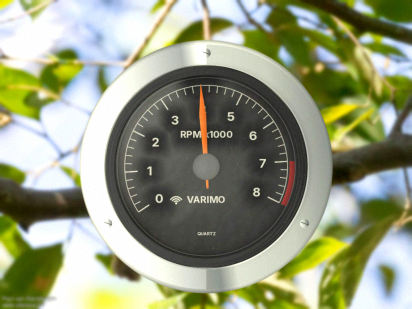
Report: 4000; rpm
